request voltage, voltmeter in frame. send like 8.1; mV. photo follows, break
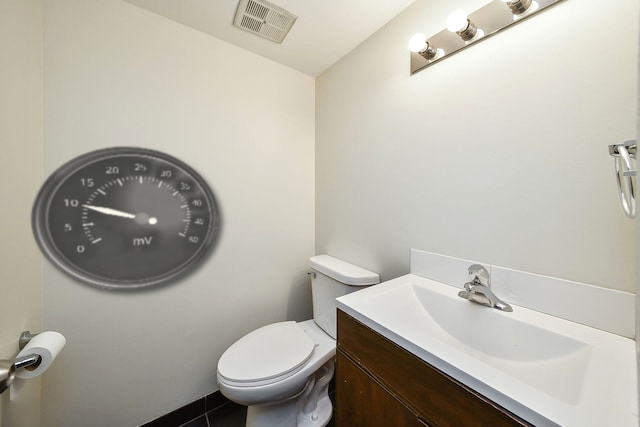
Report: 10; mV
